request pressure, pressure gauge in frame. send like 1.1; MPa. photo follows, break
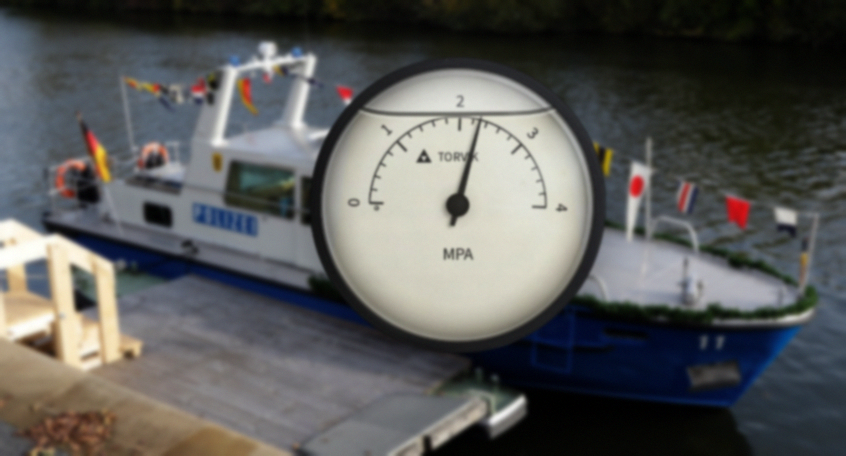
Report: 2.3; MPa
